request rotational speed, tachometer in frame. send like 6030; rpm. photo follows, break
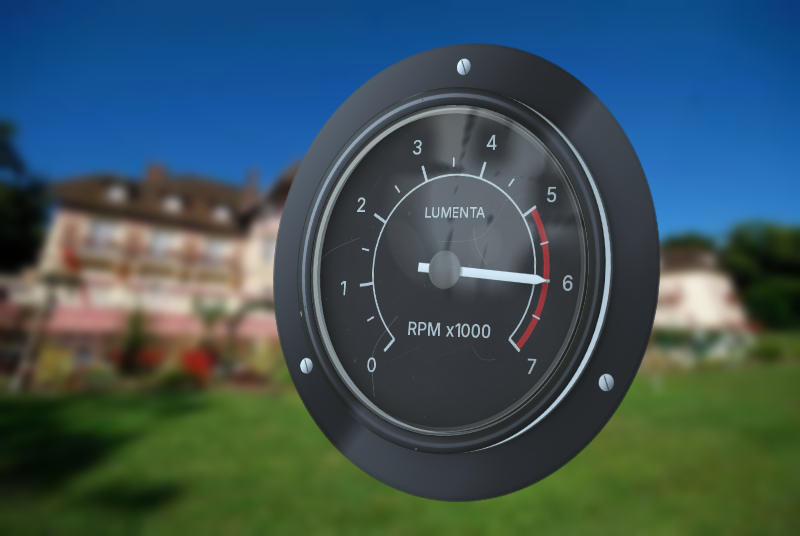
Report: 6000; rpm
